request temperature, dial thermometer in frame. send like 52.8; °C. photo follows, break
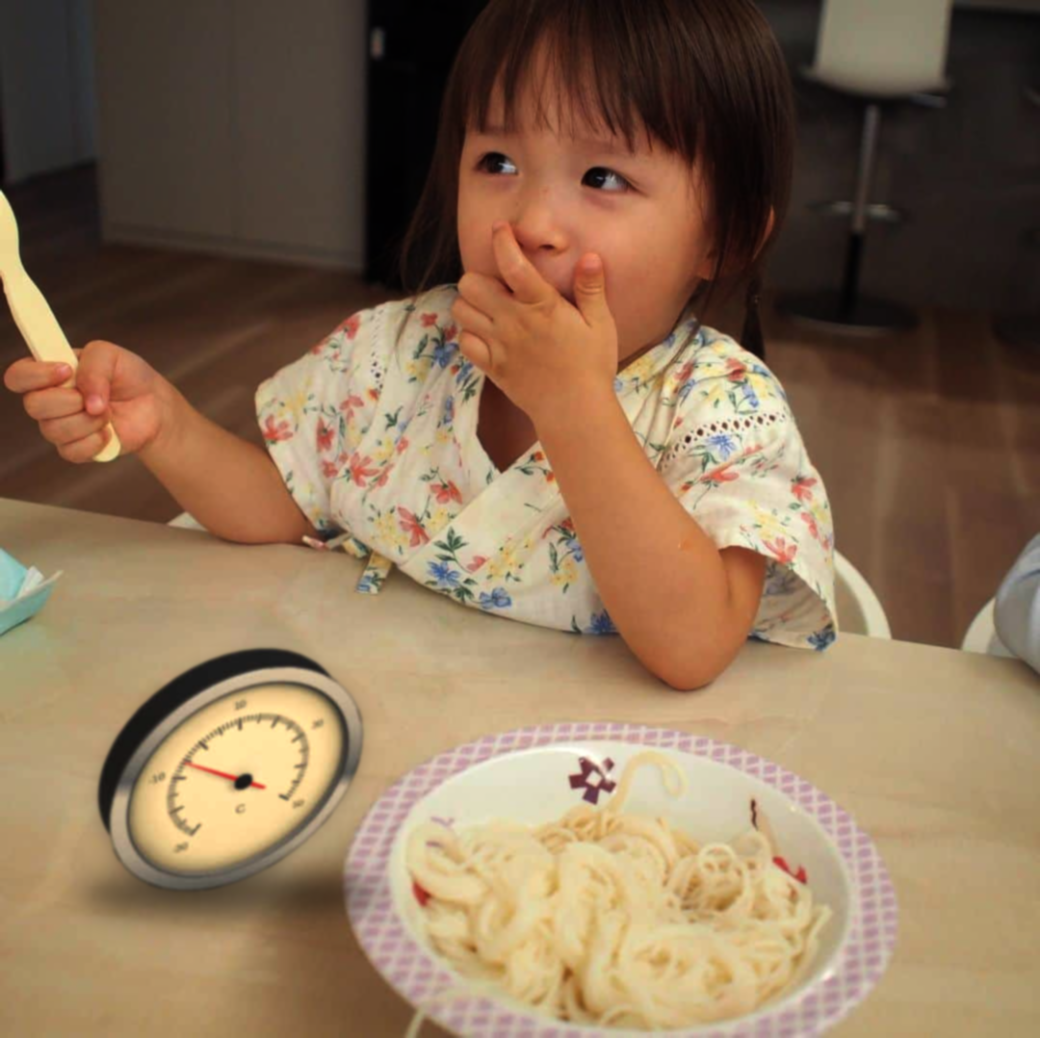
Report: -5; °C
